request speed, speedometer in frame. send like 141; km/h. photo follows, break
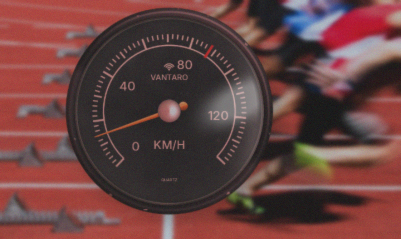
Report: 14; km/h
